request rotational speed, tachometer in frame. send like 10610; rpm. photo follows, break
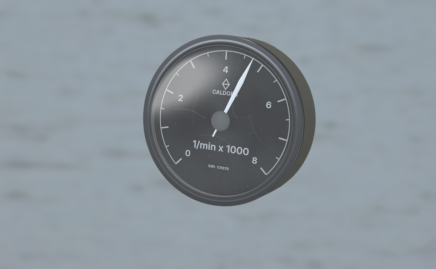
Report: 4750; rpm
